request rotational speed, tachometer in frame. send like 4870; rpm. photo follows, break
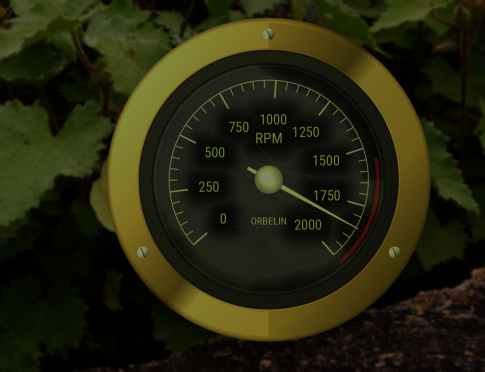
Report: 1850; rpm
